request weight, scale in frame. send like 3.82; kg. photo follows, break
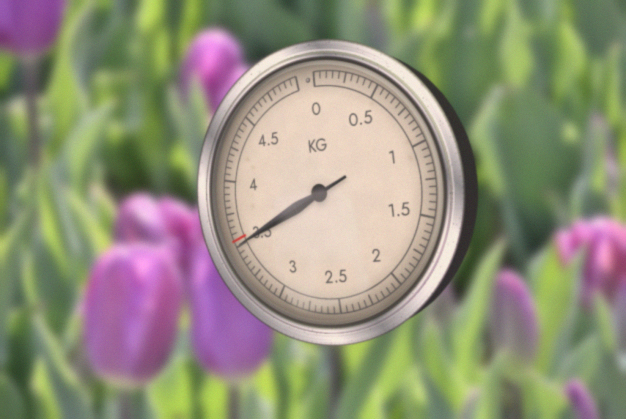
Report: 3.5; kg
